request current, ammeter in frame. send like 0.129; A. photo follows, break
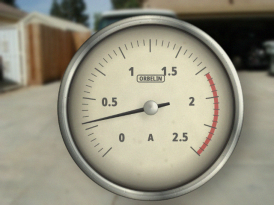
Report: 0.3; A
